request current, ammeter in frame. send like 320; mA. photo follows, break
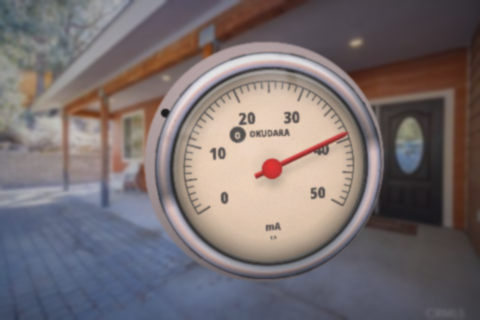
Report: 39; mA
